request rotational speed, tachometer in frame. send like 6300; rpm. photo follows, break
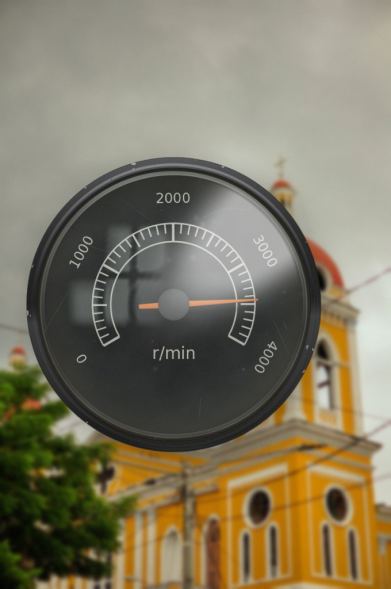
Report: 3450; rpm
